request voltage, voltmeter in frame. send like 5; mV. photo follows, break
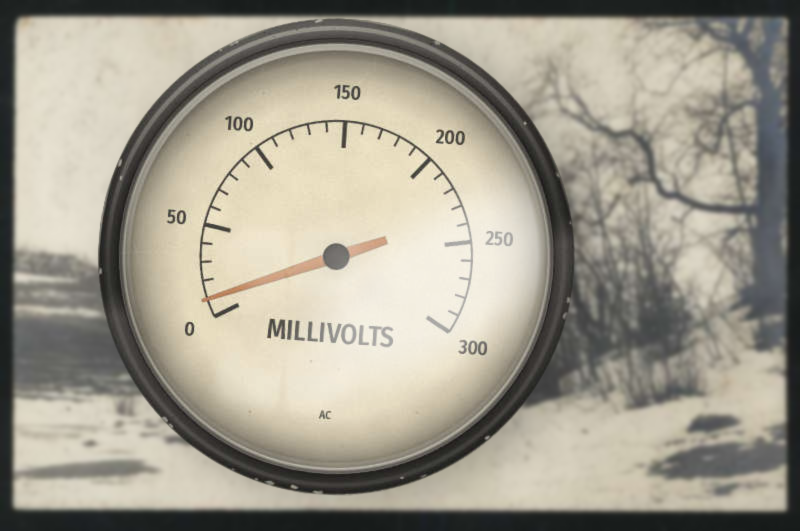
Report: 10; mV
